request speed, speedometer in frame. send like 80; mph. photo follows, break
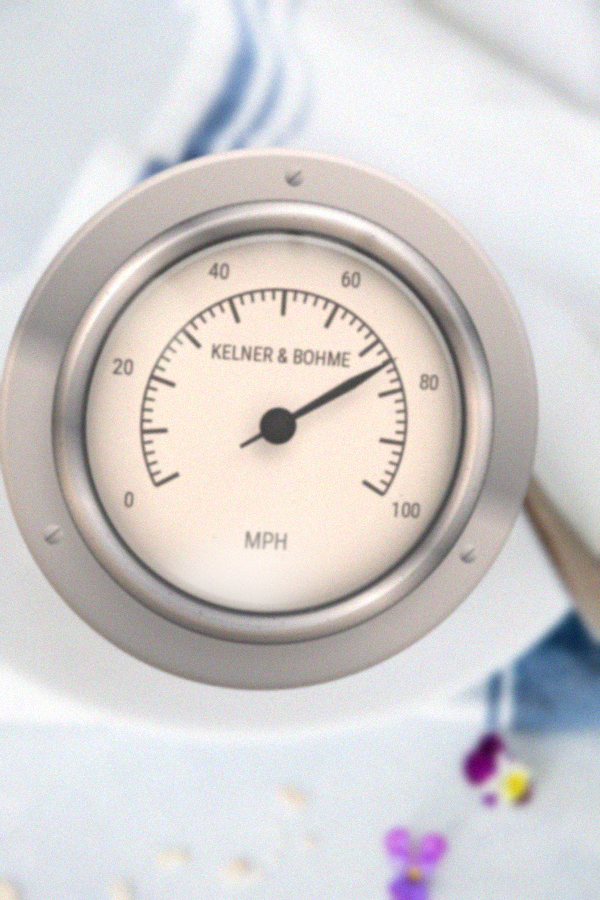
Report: 74; mph
